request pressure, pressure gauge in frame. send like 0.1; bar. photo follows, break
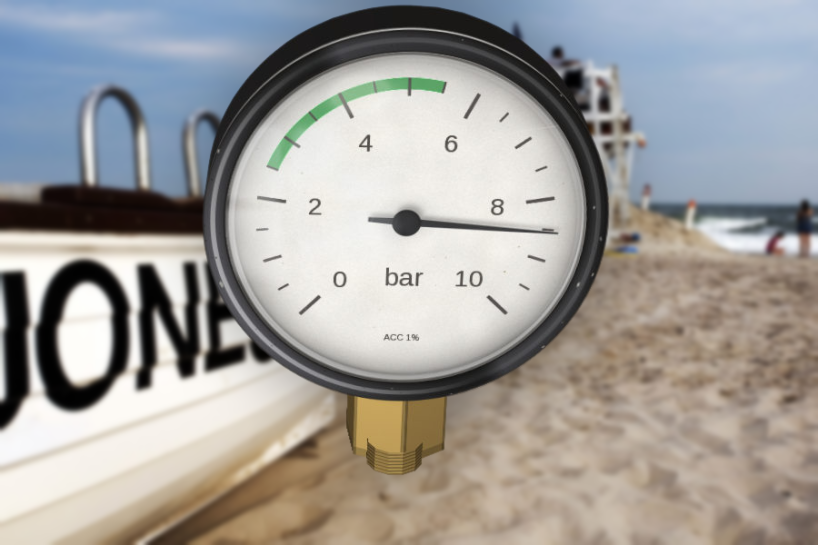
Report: 8.5; bar
